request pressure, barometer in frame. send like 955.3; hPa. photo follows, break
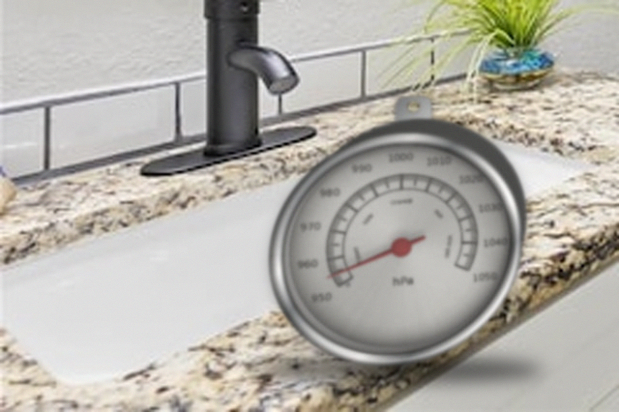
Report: 955; hPa
